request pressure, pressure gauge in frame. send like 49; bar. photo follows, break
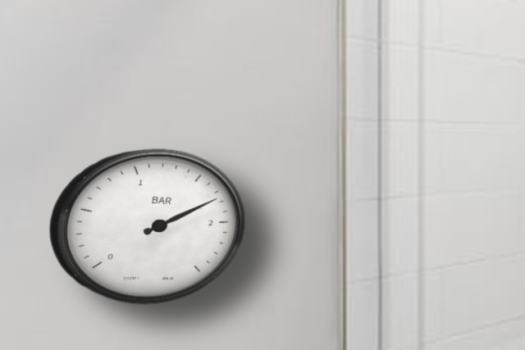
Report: 1.75; bar
